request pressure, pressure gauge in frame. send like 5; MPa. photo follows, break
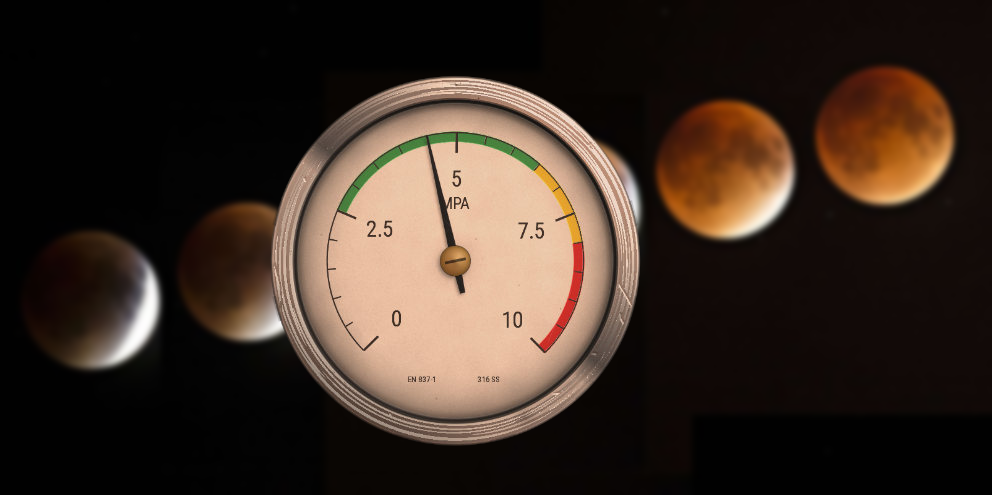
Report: 4.5; MPa
